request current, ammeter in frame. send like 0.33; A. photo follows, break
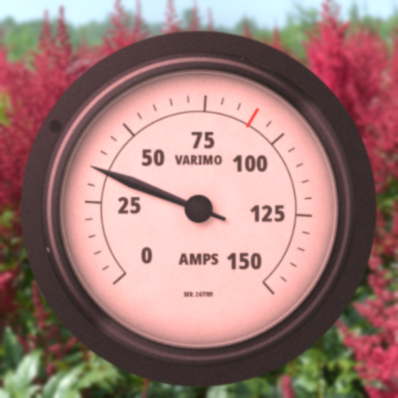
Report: 35; A
